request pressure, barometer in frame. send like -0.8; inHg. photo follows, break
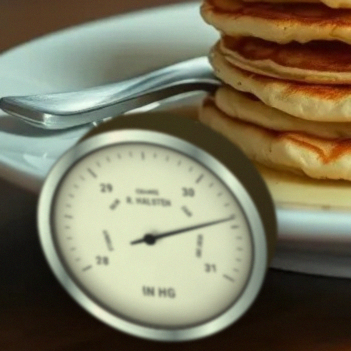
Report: 30.4; inHg
